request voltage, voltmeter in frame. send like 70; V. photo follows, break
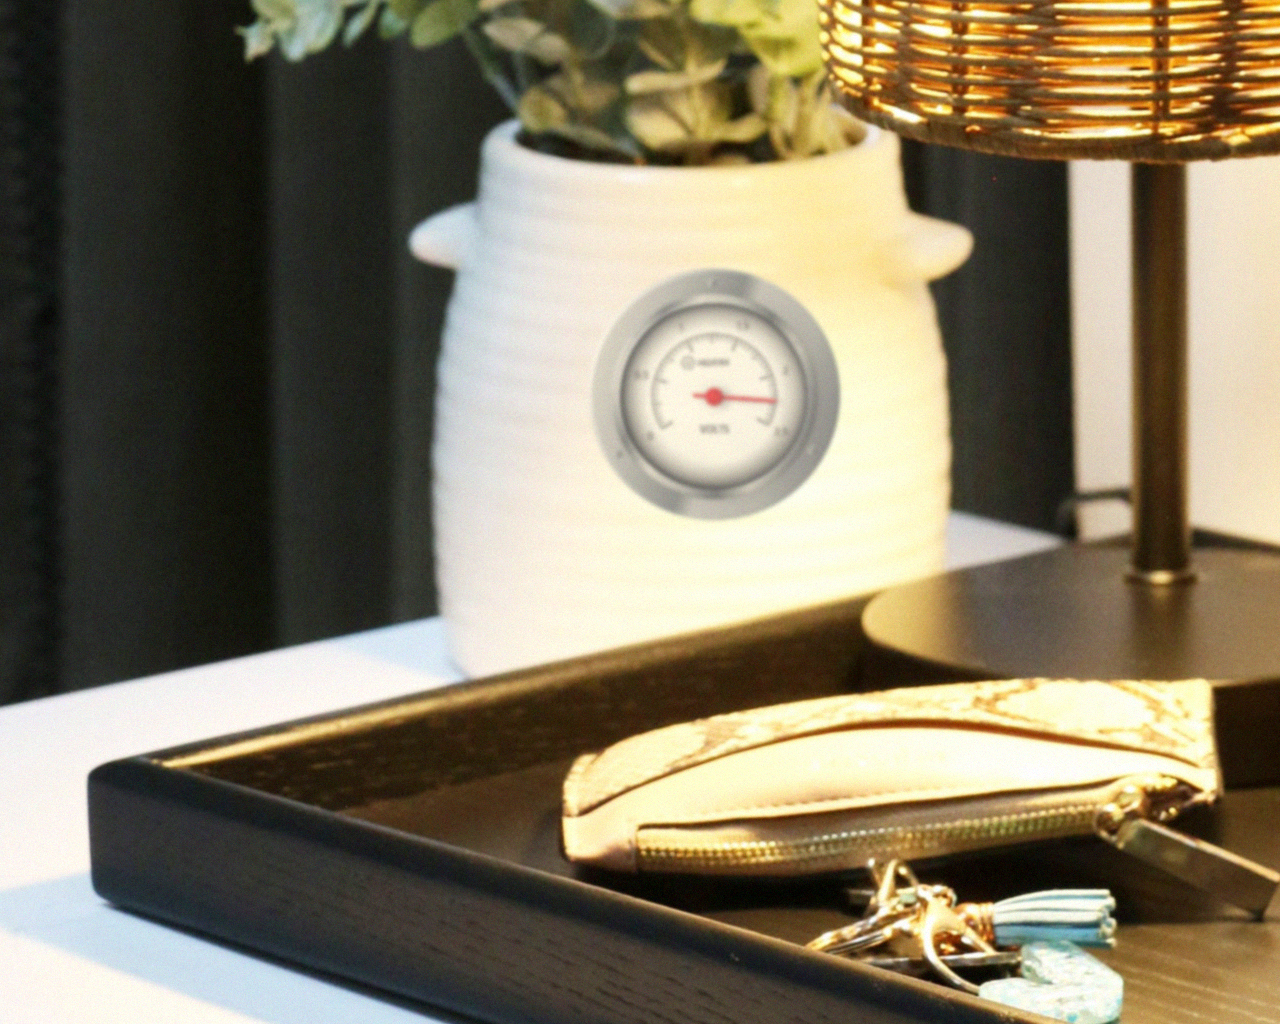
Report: 2.25; V
